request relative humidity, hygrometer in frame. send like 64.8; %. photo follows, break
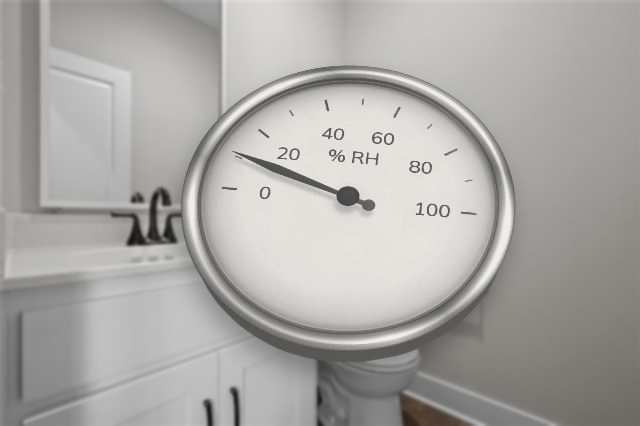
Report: 10; %
